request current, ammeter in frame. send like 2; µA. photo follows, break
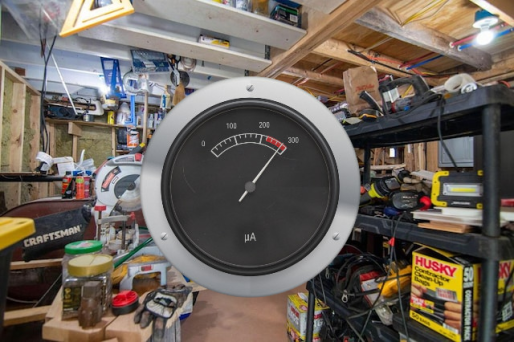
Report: 280; µA
